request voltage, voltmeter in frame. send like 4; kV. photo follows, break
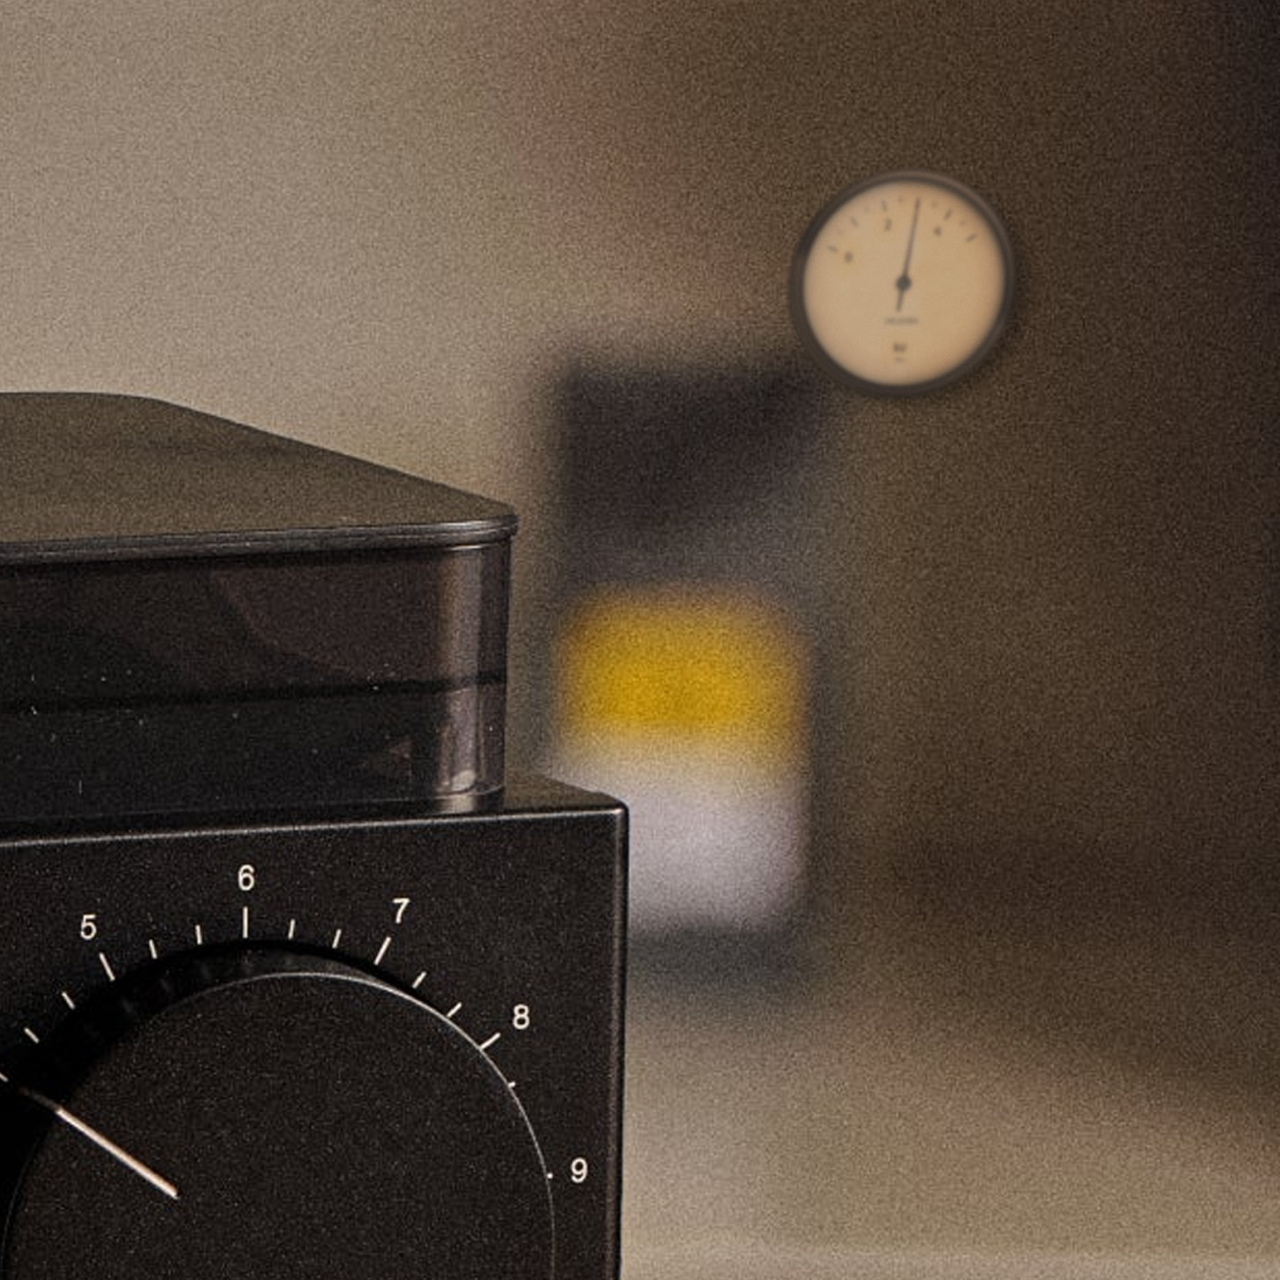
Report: 3; kV
